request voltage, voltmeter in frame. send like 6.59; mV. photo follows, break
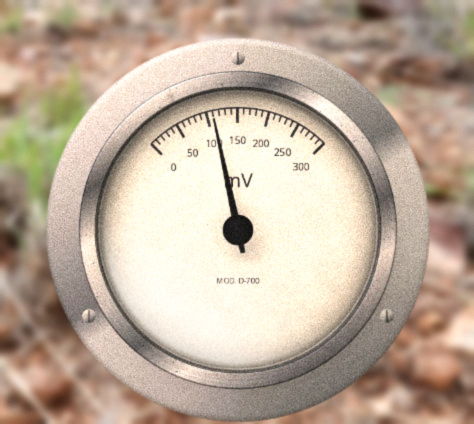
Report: 110; mV
